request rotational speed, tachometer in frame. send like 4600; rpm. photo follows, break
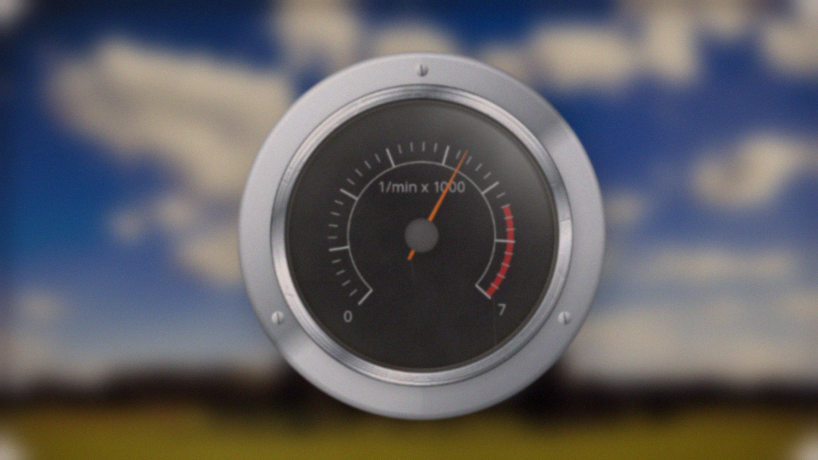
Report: 4300; rpm
